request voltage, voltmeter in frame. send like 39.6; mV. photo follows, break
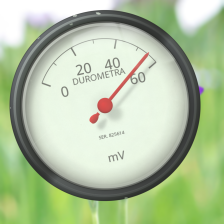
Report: 55; mV
